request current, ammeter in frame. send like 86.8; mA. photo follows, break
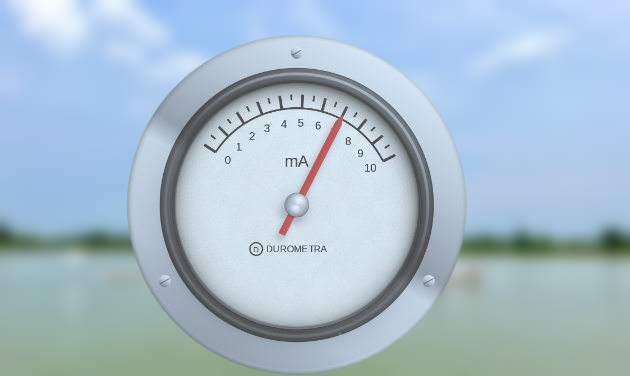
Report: 7; mA
